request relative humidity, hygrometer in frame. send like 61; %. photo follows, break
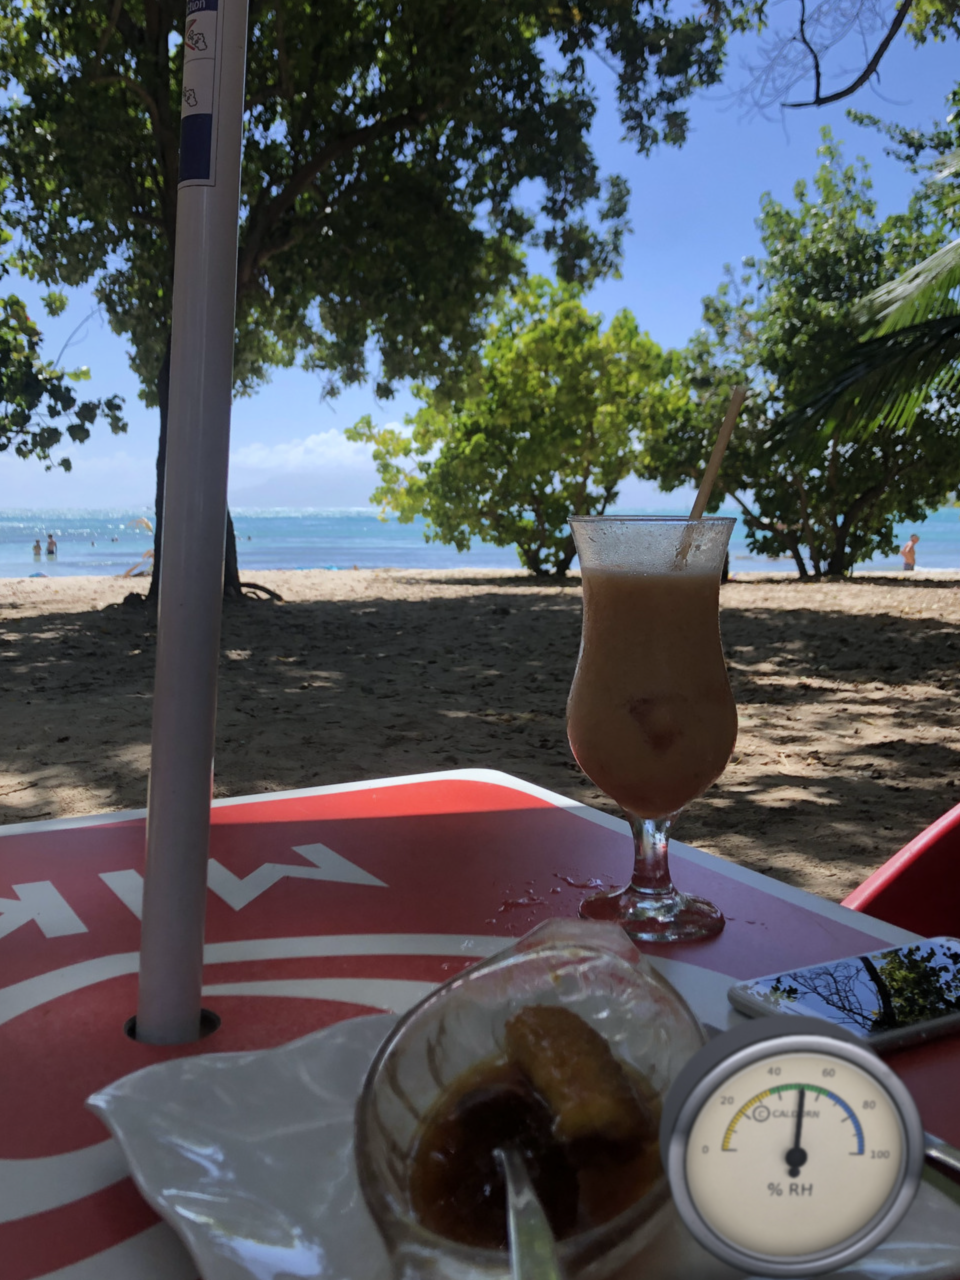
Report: 50; %
